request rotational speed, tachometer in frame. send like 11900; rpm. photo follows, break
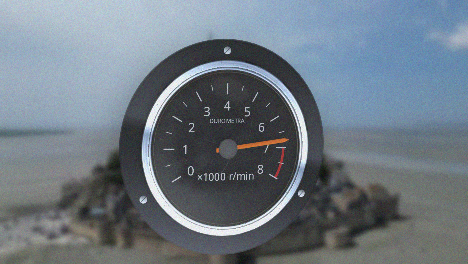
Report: 6750; rpm
